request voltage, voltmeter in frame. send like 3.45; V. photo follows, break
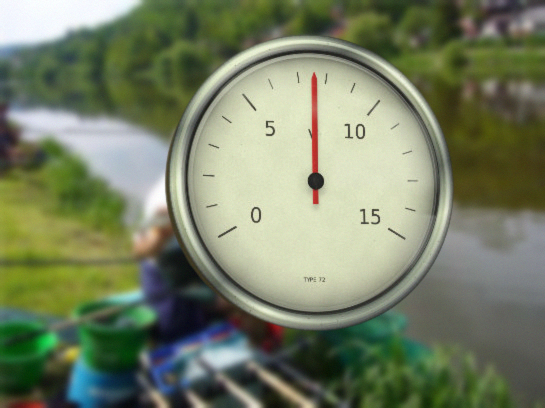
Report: 7.5; V
